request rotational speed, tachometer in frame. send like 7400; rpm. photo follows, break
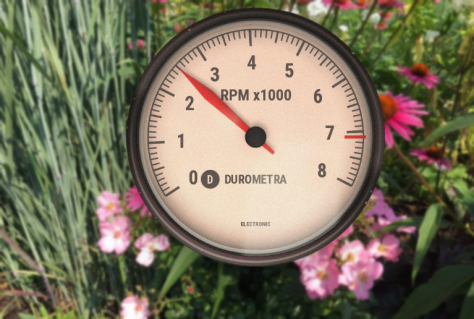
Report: 2500; rpm
